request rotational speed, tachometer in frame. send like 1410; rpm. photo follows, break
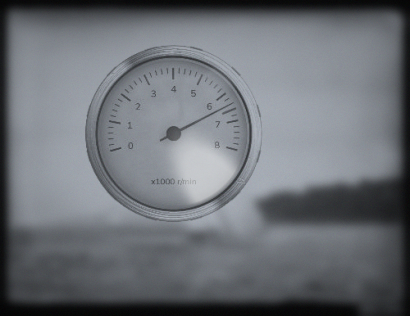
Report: 6400; rpm
